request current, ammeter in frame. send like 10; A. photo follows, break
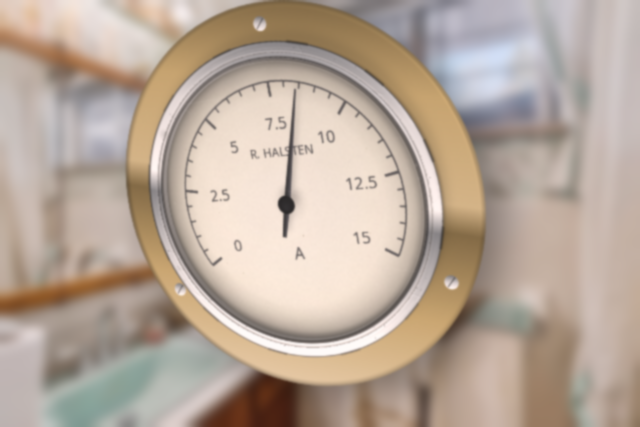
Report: 8.5; A
